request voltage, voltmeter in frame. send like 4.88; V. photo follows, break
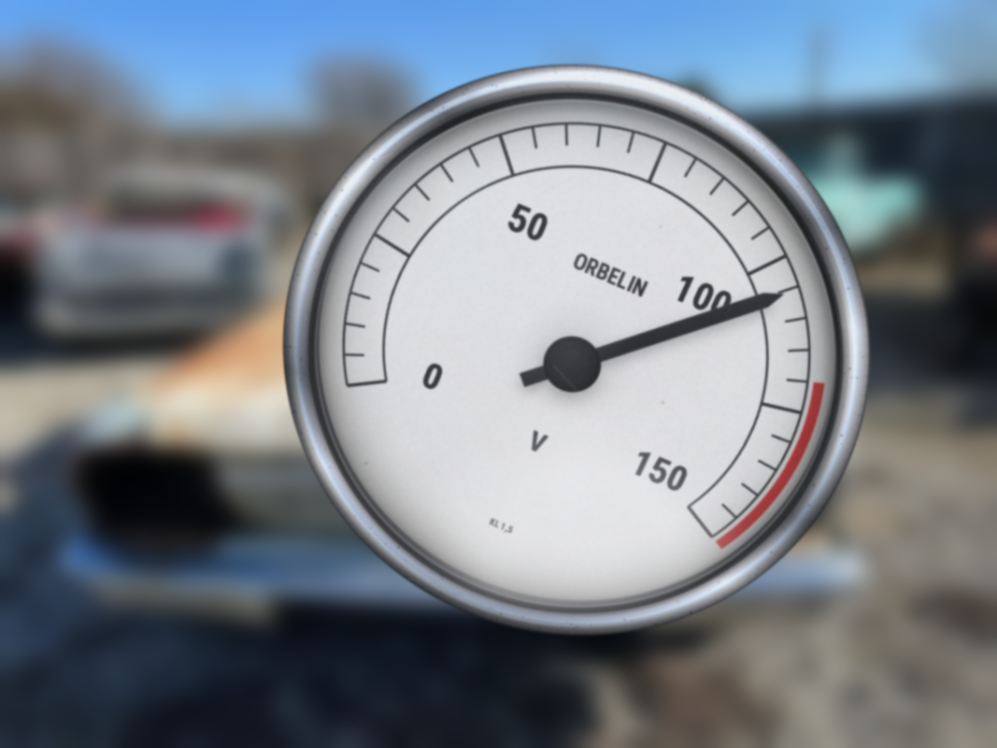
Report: 105; V
